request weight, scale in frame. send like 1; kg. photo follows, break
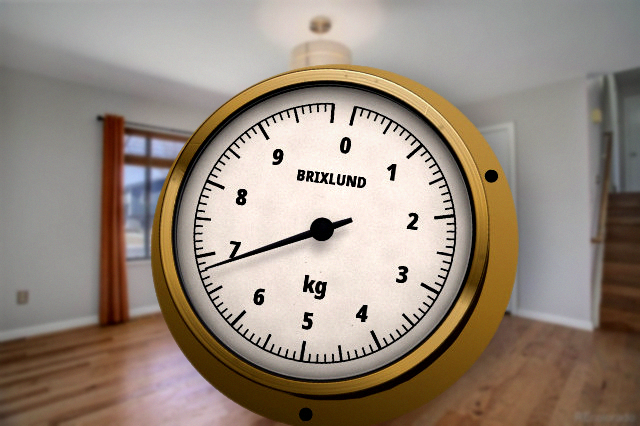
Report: 6.8; kg
